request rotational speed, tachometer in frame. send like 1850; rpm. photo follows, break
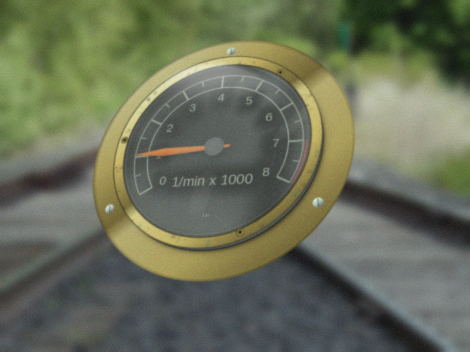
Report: 1000; rpm
